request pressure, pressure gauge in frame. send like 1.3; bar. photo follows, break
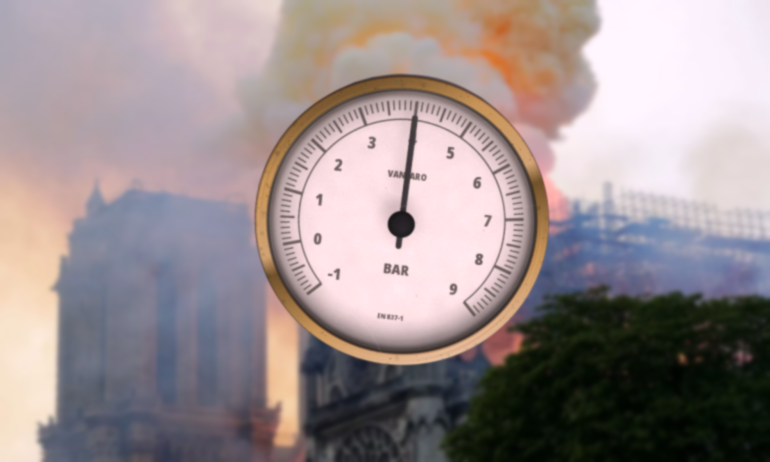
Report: 4; bar
